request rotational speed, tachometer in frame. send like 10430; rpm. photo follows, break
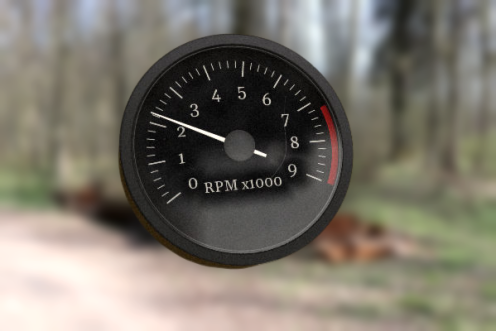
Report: 2200; rpm
